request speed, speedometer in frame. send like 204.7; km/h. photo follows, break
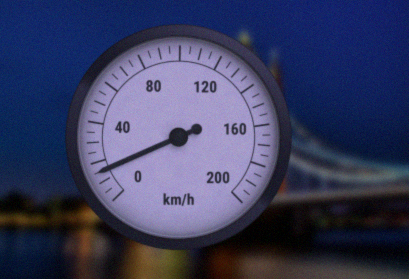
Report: 15; km/h
